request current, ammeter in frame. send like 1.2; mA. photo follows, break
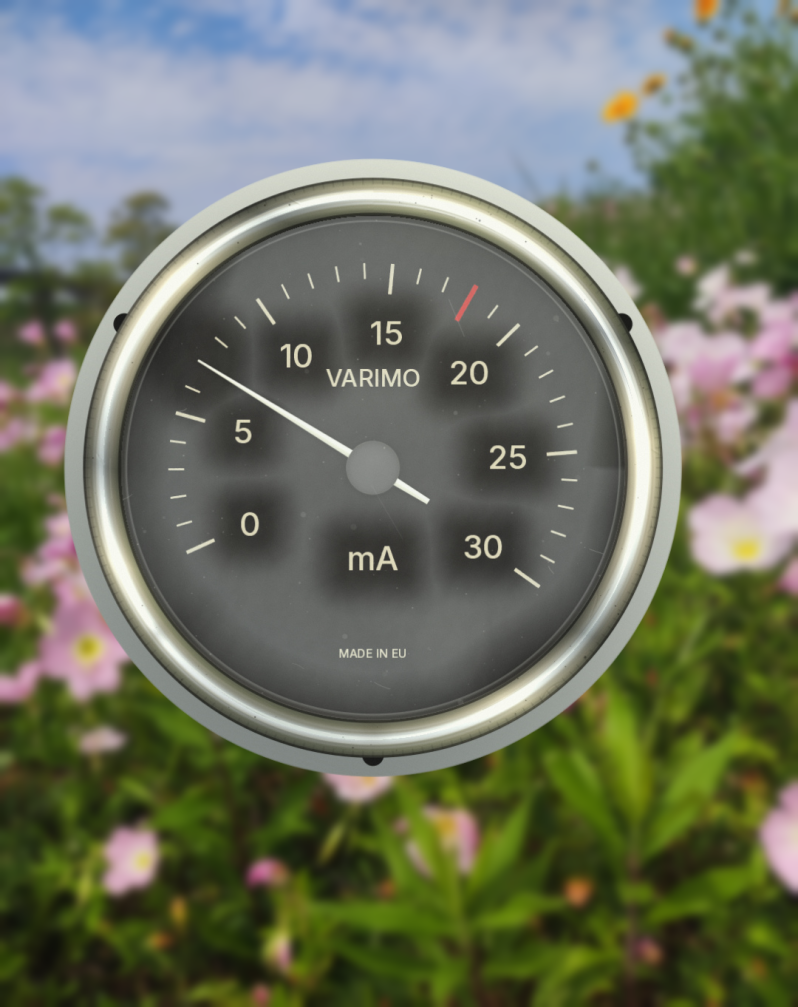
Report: 7; mA
